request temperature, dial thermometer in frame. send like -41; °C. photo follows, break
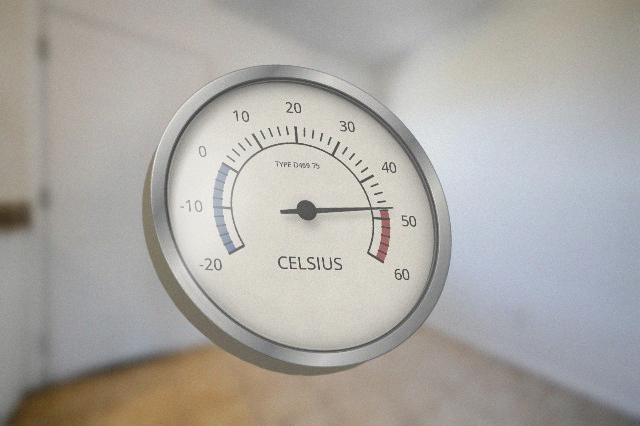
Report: 48; °C
